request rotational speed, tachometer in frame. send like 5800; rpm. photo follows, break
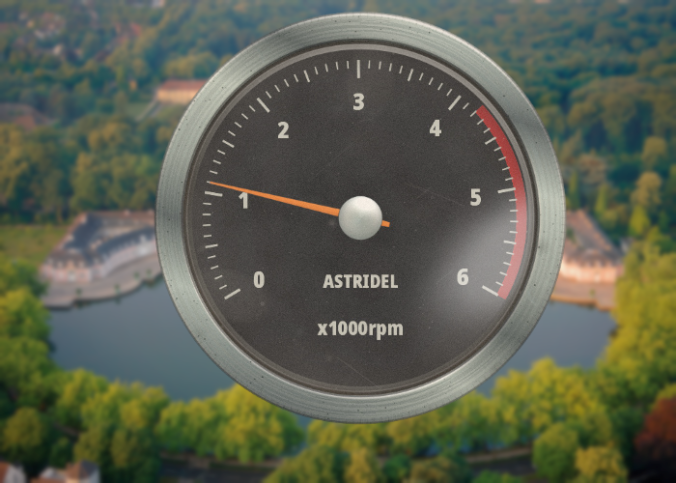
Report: 1100; rpm
